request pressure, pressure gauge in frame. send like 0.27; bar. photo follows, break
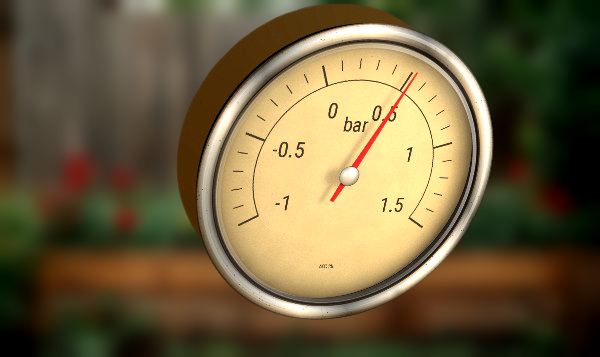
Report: 0.5; bar
